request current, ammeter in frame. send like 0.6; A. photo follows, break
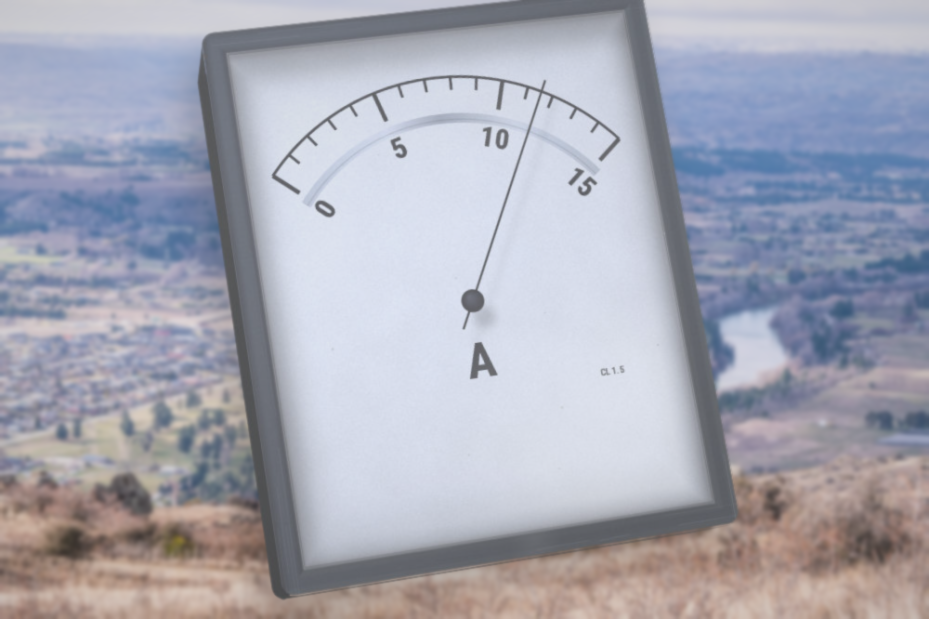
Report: 11.5; A
